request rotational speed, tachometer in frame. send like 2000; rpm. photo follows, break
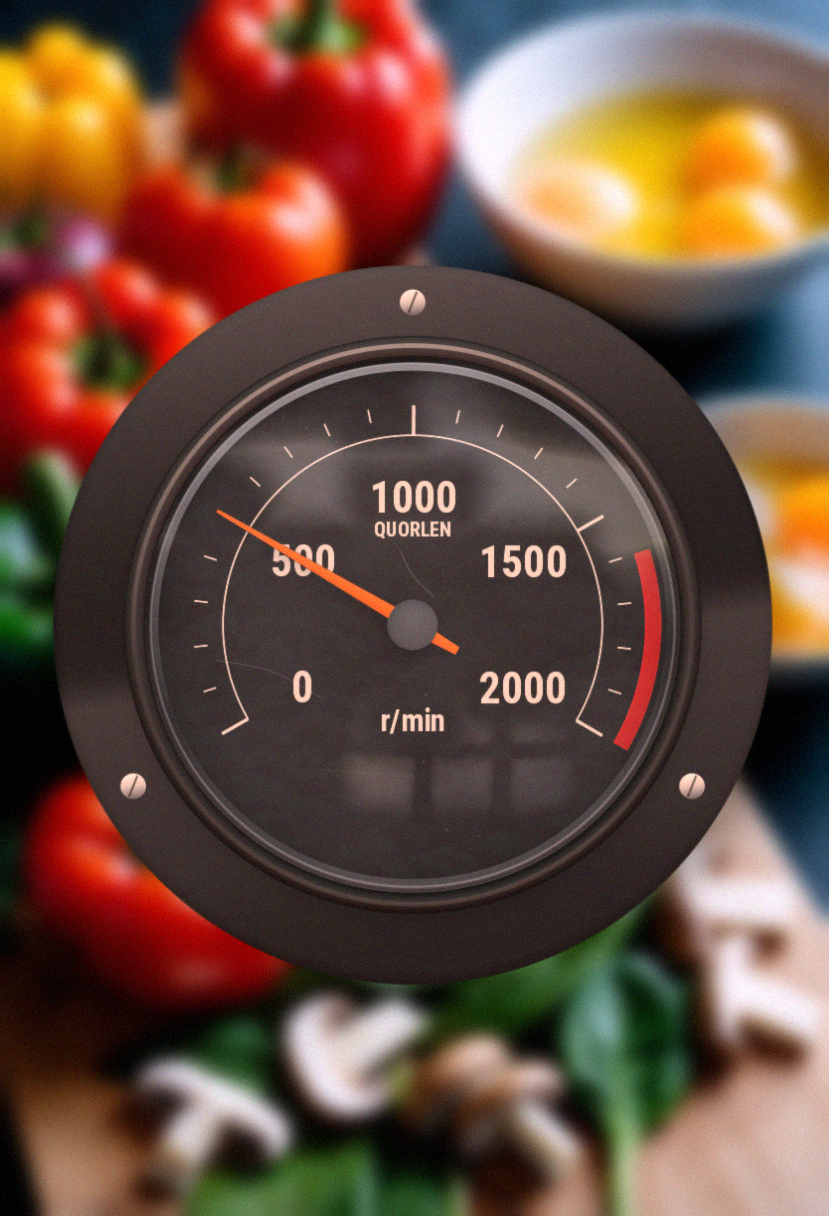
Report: 500; rpm
